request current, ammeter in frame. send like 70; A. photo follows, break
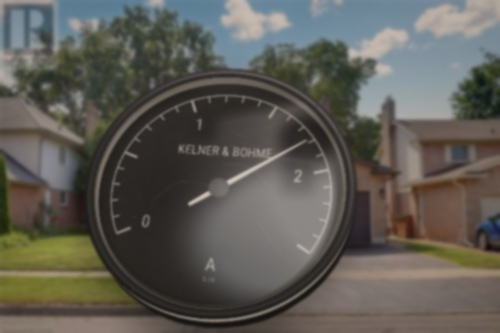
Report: 1.8; A
